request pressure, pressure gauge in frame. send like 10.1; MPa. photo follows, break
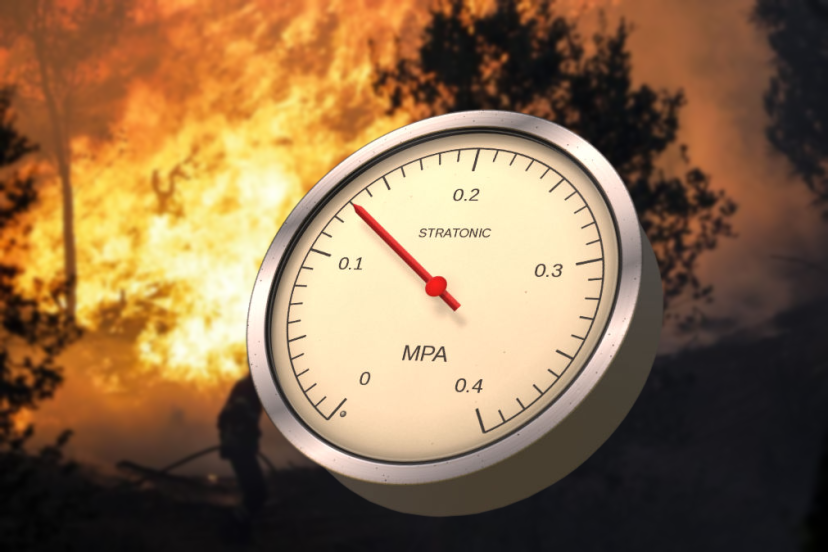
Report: 0.13; MPa
